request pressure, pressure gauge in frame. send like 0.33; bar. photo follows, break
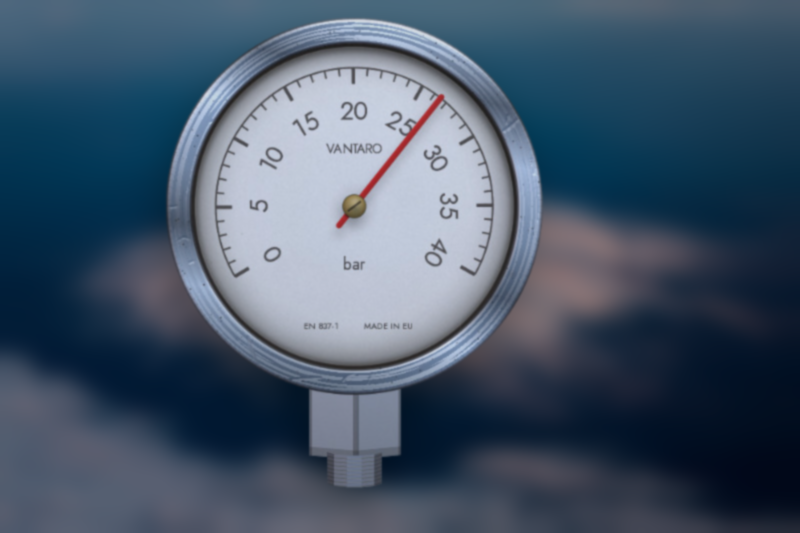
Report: 26.5; bar
